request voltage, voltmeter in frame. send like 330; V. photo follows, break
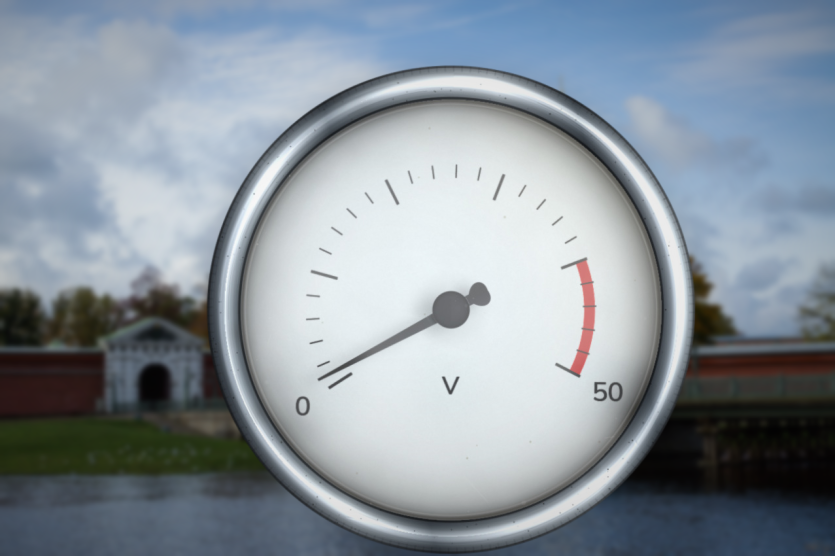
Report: 1; V
